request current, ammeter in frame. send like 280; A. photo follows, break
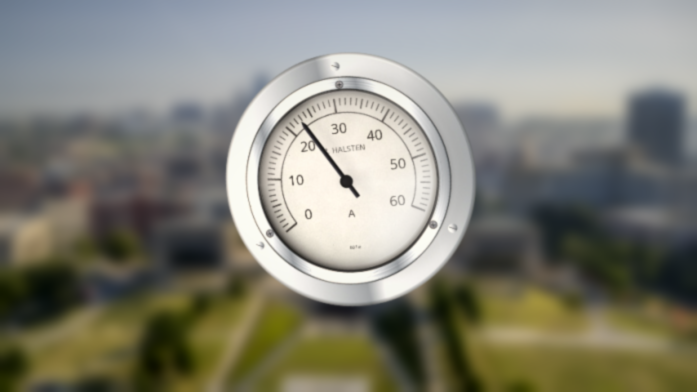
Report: 23; A
